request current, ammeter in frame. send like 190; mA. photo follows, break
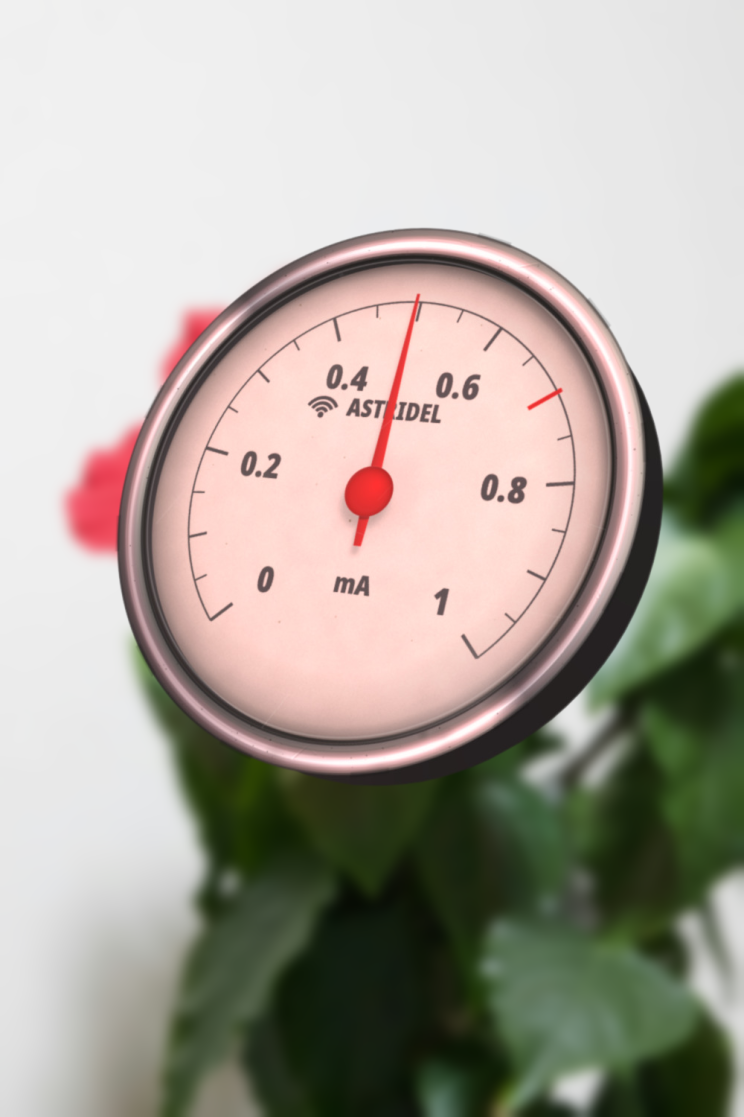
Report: 0.5; mA
